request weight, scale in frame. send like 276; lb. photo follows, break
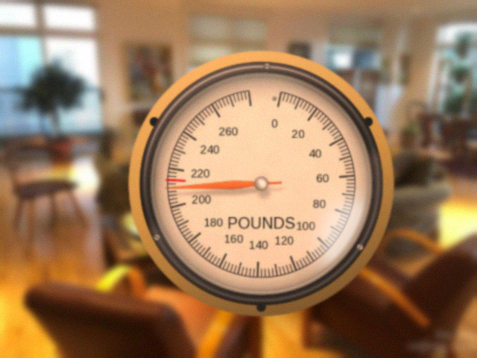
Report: 210; lb
